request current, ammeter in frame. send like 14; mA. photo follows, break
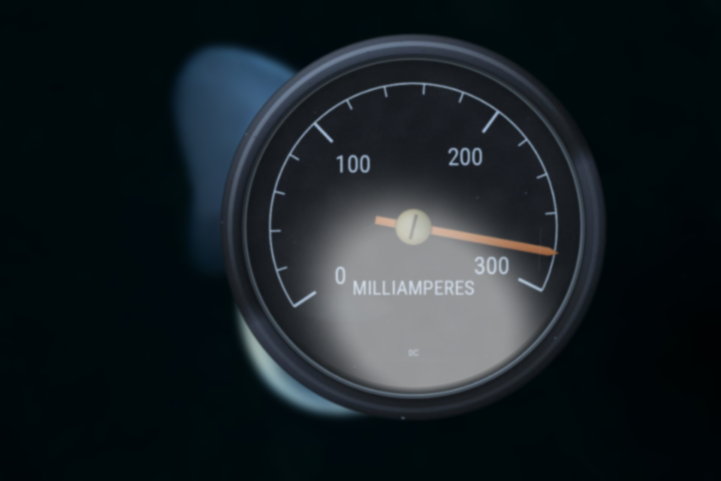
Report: 280; mA
